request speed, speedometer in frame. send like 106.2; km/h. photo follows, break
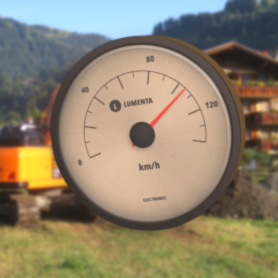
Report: 105; km/h
